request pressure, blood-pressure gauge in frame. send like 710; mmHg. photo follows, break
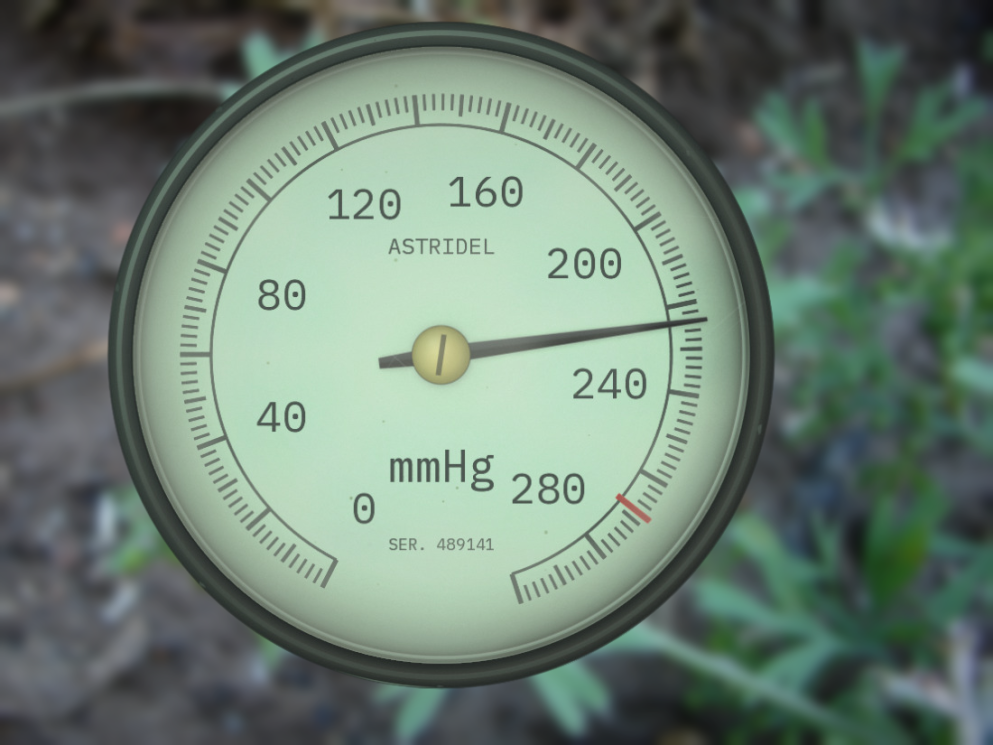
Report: 224; mmHg
